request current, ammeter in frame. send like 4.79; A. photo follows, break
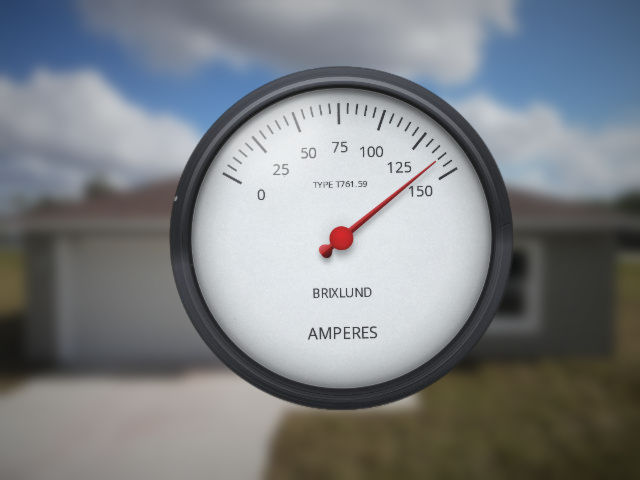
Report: 140; A
